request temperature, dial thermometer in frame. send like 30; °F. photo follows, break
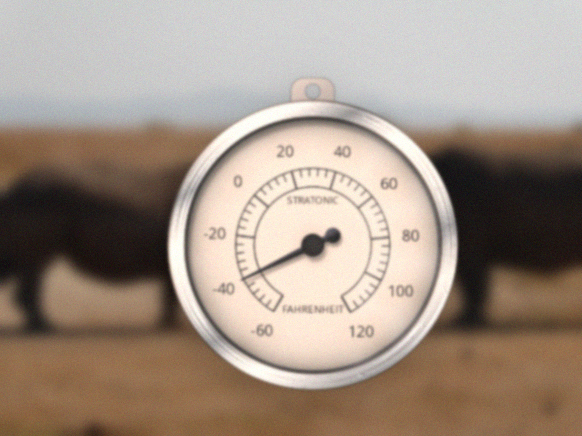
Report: -40; °F
